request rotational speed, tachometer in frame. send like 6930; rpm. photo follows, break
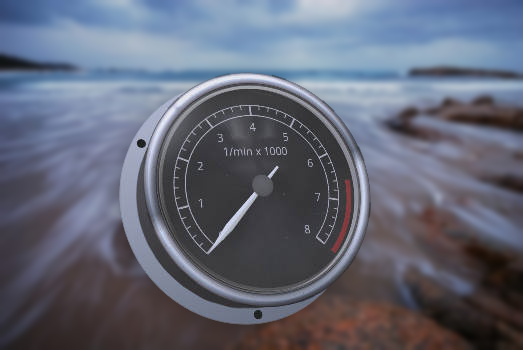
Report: 0; rpm
